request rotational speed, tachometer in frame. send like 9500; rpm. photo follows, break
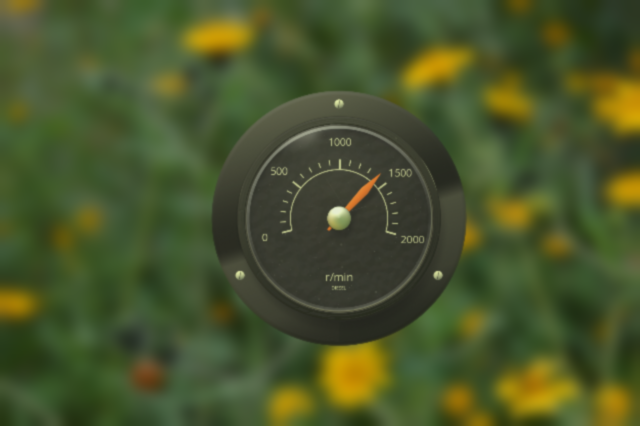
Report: 1400; rpm
